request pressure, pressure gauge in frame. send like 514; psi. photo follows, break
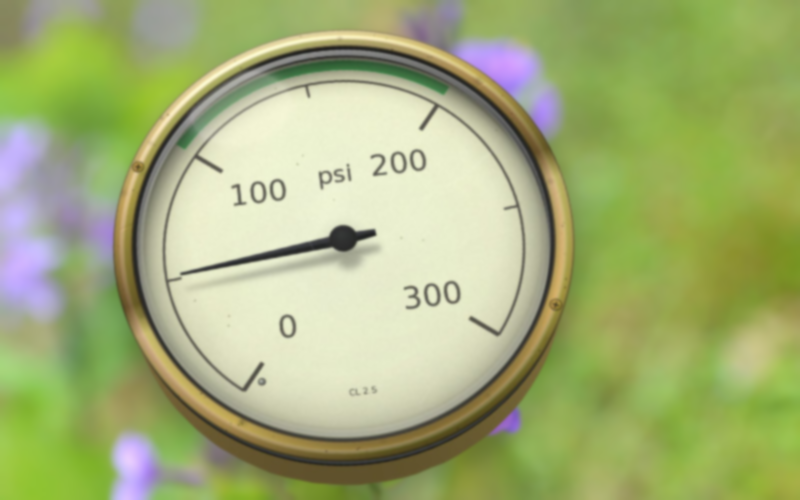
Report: 50; psi
